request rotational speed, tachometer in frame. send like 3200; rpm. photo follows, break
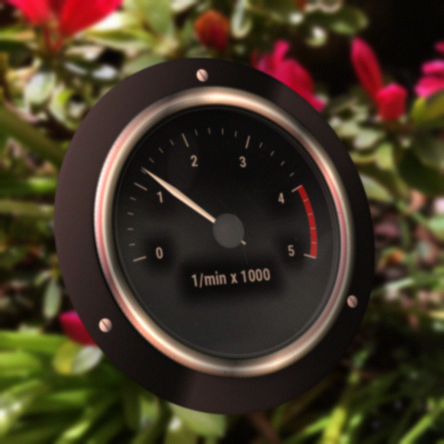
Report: 1200; rpm
